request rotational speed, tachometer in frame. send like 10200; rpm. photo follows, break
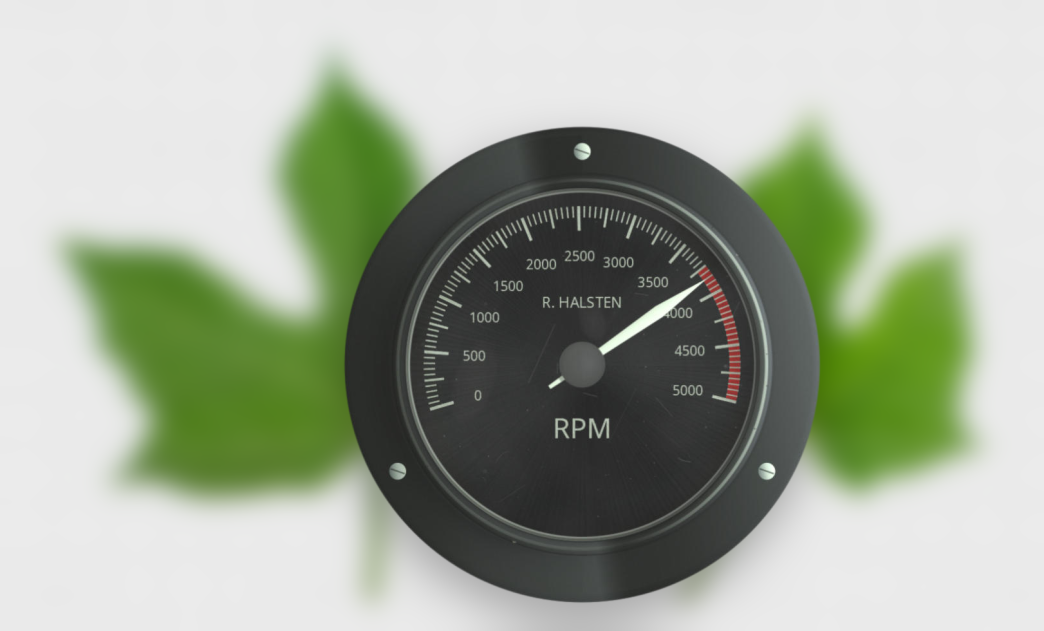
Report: 3850; rpm
